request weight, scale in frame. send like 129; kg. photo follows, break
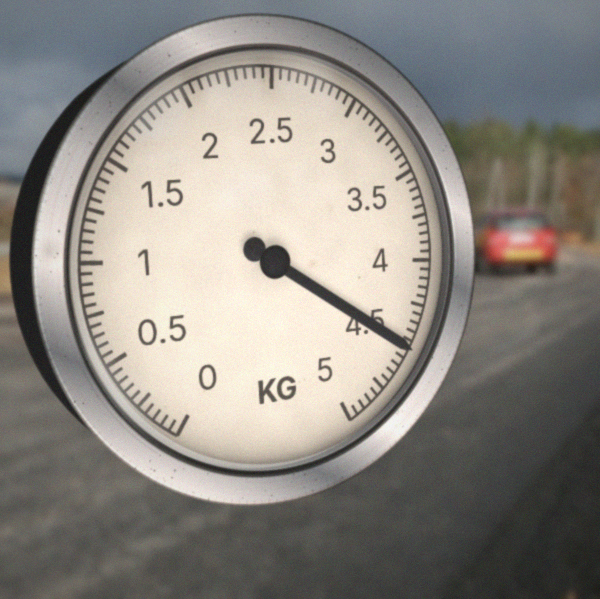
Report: 4.5; kg
